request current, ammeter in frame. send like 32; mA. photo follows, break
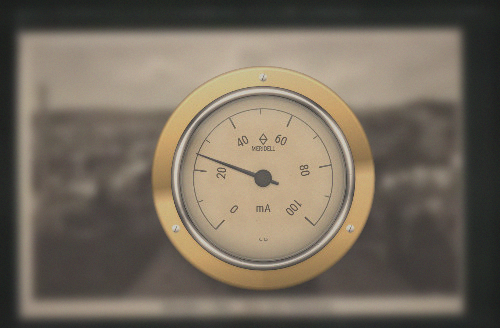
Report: 25; mA
